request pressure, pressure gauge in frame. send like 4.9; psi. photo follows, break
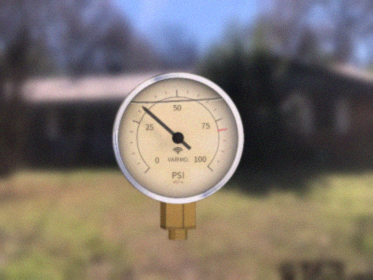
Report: 32.5; psi
